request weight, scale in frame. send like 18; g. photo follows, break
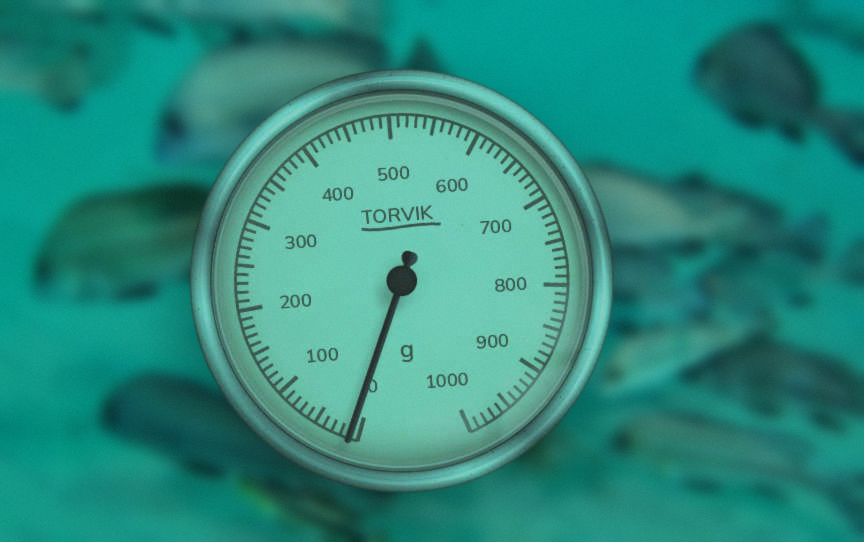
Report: 10; g
